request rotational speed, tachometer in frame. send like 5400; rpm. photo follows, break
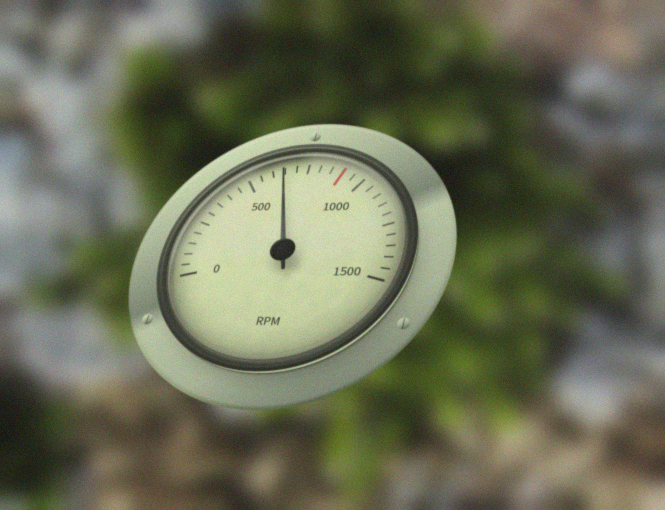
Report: 650; rpm
